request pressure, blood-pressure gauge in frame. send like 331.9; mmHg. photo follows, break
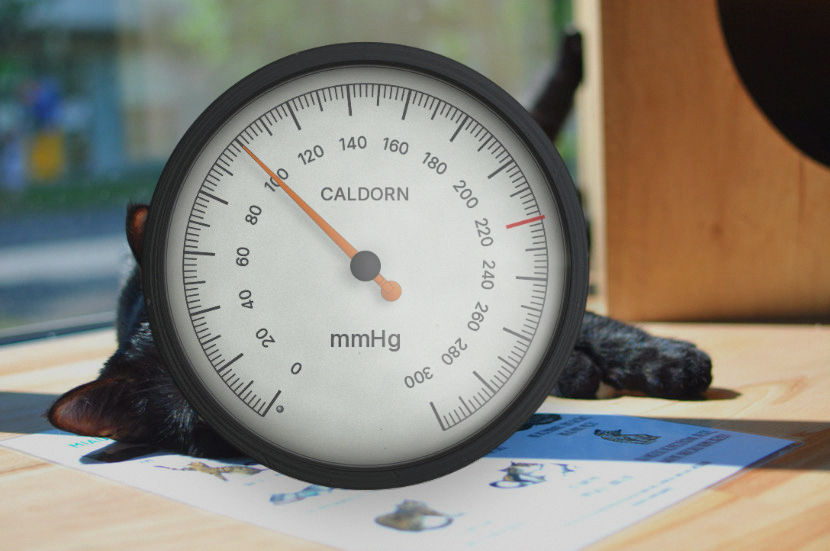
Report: 100; mmHg
